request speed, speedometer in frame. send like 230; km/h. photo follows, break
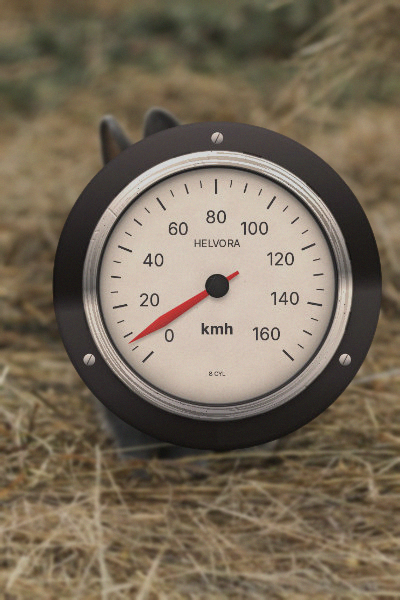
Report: 7.5; km/h
